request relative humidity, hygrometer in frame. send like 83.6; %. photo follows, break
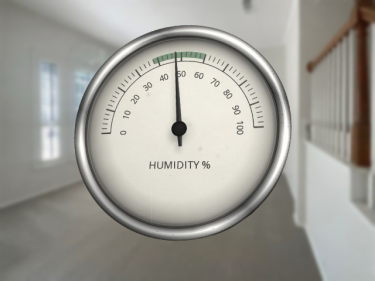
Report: 48; %
